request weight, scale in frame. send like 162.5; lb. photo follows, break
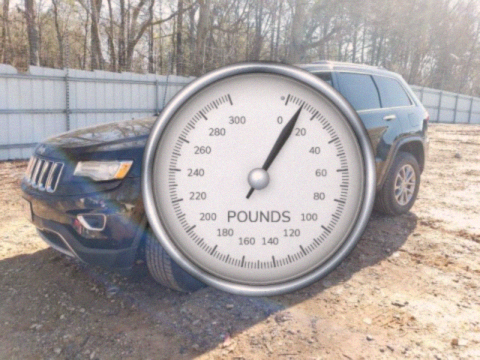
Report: 10; lb
